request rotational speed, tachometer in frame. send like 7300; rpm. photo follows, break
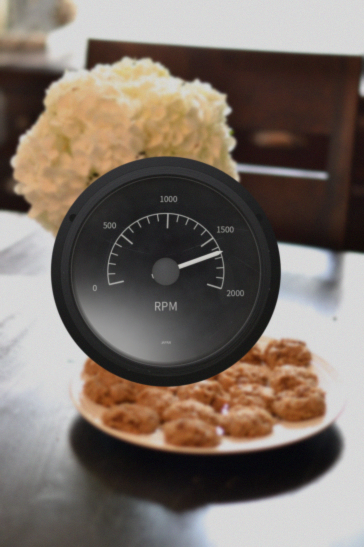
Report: 1650; rpm
